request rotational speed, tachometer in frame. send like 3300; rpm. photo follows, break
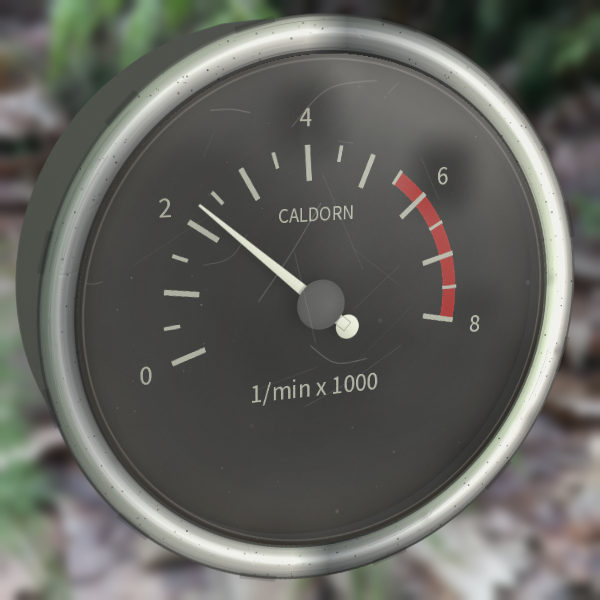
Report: 2250; rpm
